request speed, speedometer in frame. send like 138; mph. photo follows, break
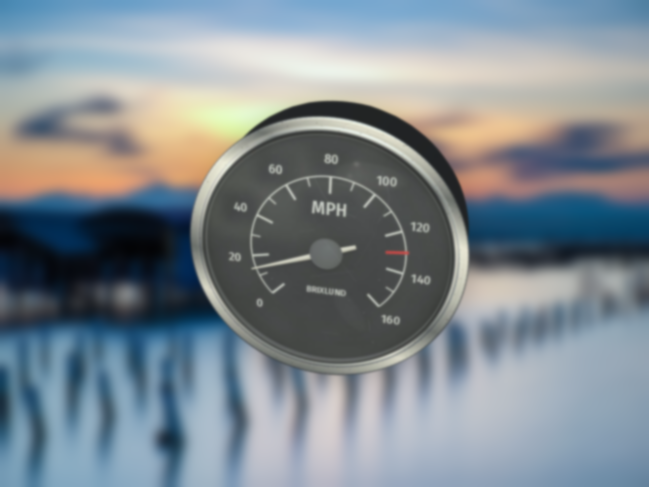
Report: 15; mph
